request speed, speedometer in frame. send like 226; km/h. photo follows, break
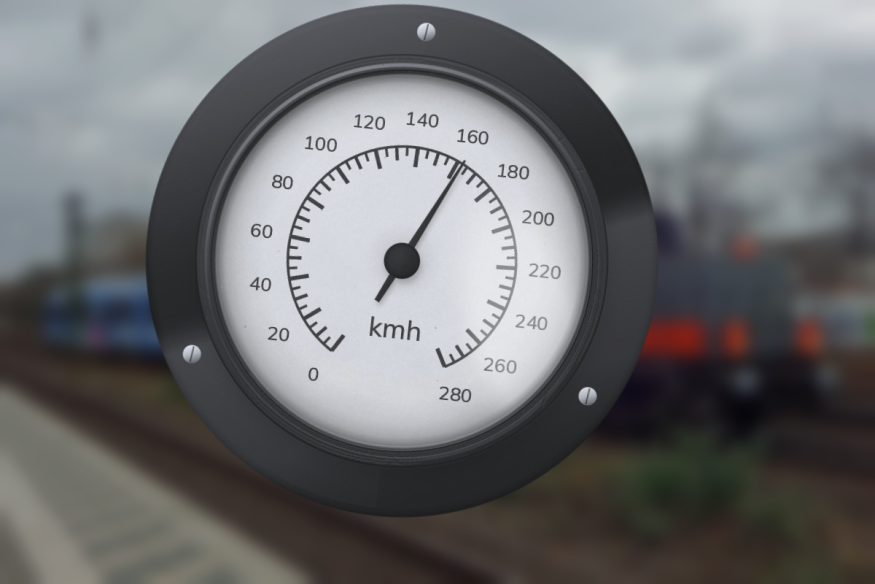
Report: 162.5; km/h
